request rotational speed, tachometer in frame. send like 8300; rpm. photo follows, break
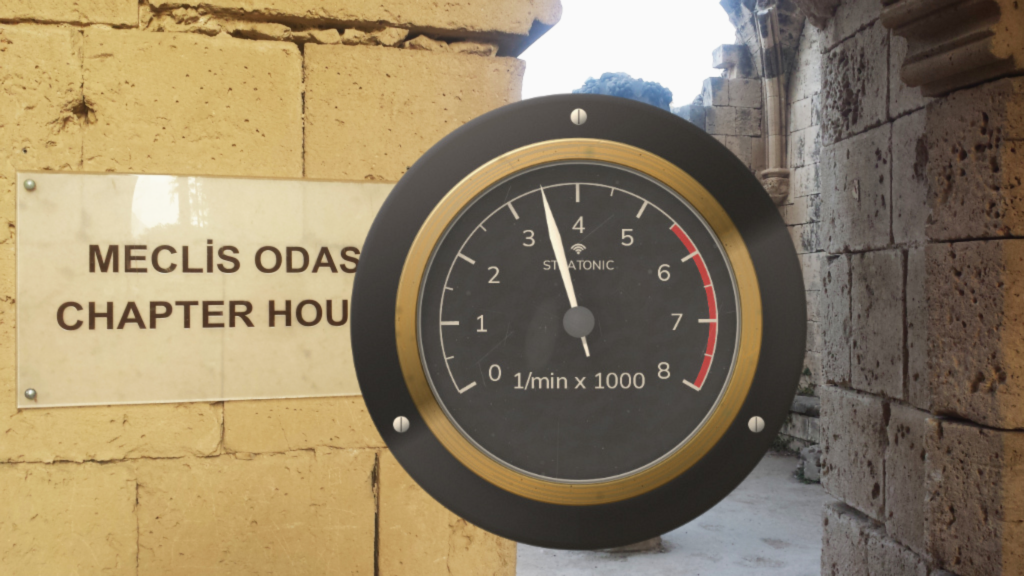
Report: 3500; rpm
